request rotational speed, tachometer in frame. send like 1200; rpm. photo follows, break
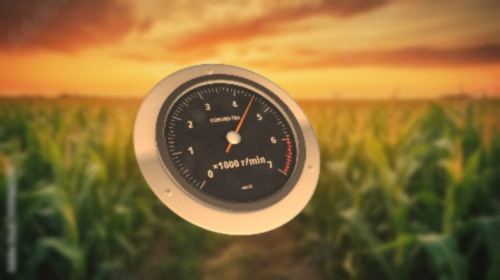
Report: 4500; rpm
